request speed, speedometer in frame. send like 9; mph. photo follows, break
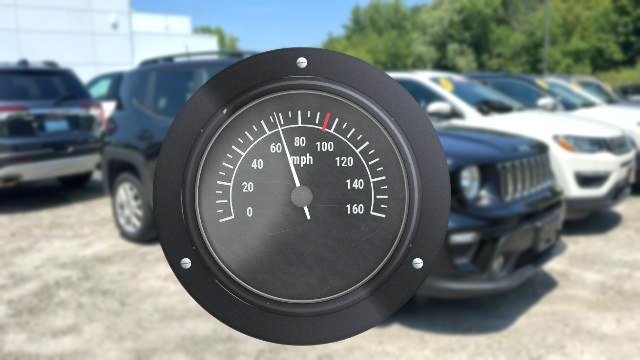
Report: 67.5; mph
